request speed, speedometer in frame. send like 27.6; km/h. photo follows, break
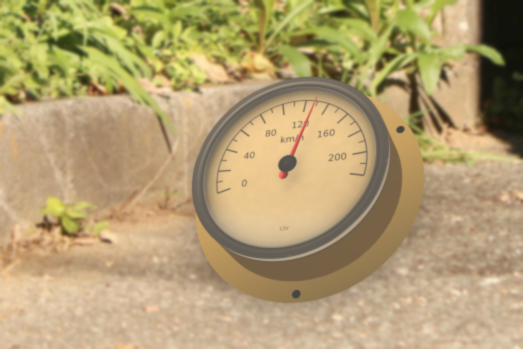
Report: 130; km/h
